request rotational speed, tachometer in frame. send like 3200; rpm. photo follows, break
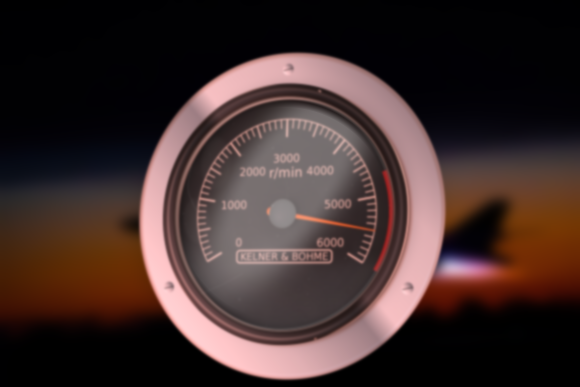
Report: 5500; rpm
